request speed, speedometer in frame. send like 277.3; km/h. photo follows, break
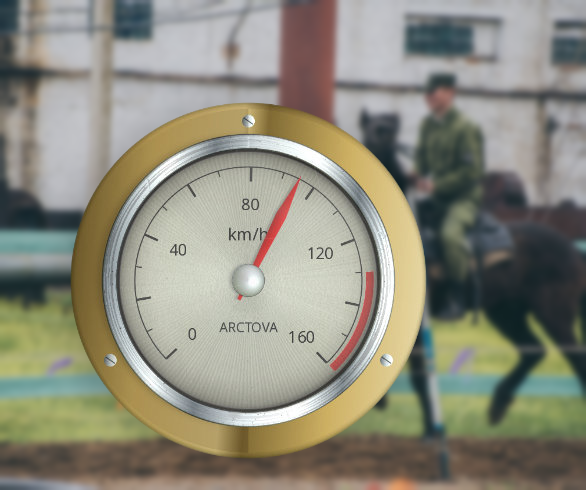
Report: 95; km/h
